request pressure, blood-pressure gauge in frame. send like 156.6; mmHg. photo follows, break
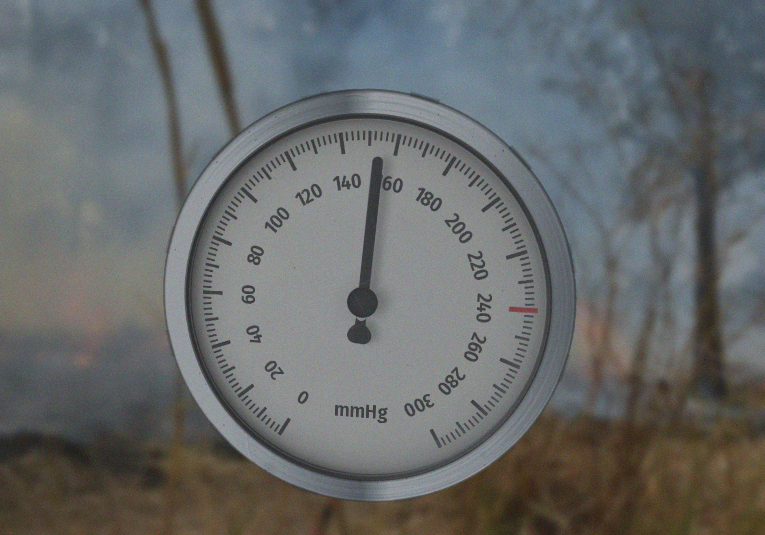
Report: 154; mmHg
